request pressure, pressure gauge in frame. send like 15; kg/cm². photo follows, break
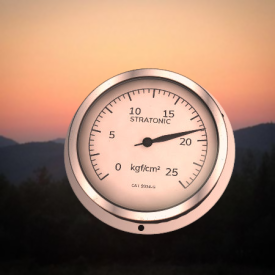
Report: 19; kg/cm²
